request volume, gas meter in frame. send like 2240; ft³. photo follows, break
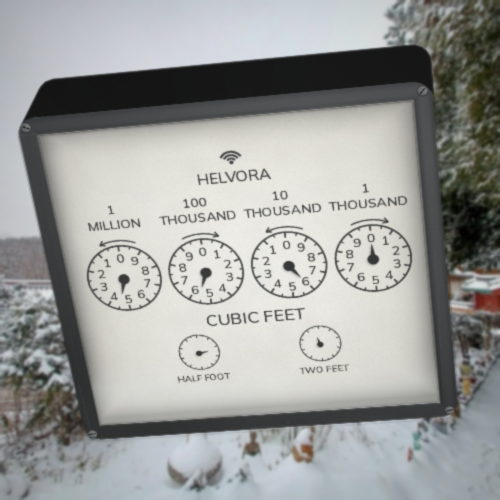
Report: 456000; ft³
